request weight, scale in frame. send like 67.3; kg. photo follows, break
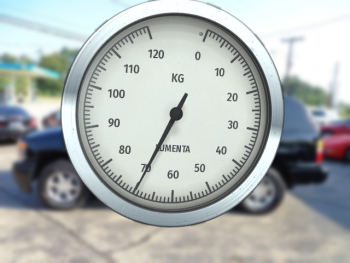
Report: 70; kg
